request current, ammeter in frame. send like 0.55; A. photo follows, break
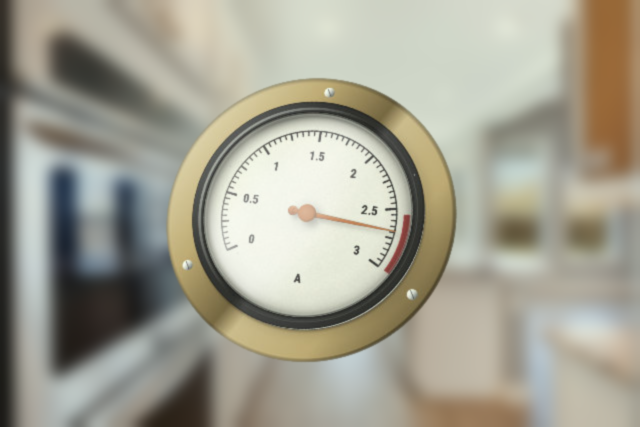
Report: 2.7; A
